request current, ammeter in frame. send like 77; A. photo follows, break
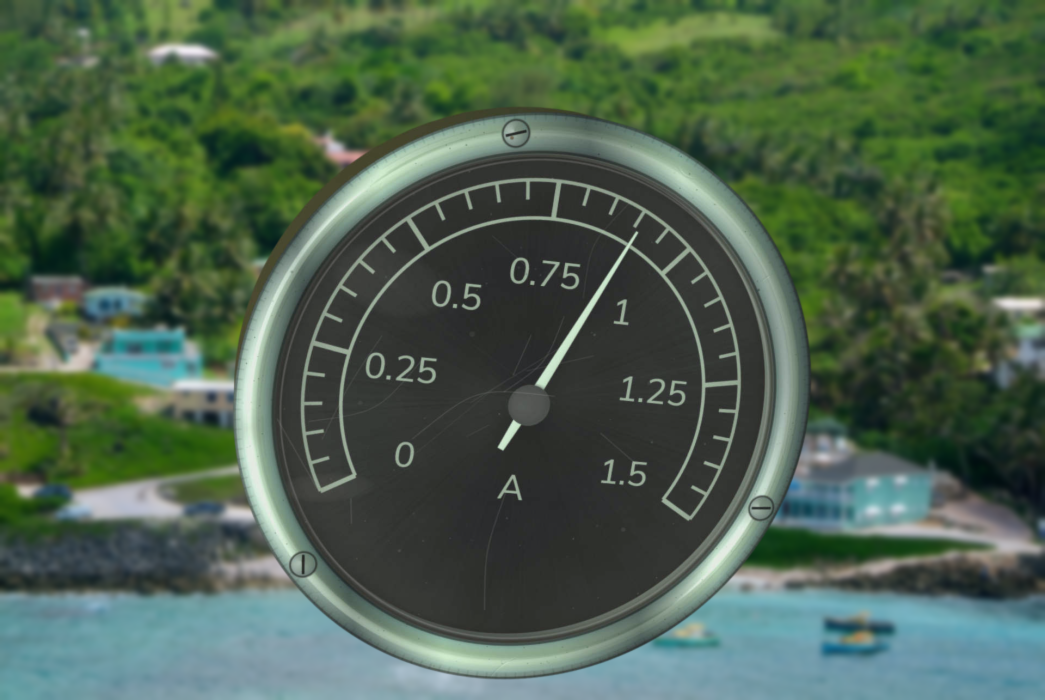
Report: 0.9; A
